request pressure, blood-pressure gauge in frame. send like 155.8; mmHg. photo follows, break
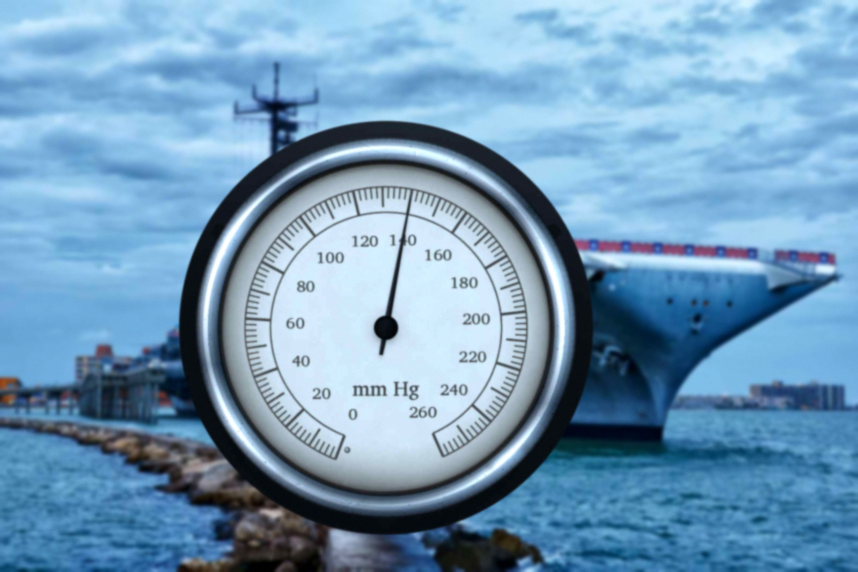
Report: 140; mmHg
